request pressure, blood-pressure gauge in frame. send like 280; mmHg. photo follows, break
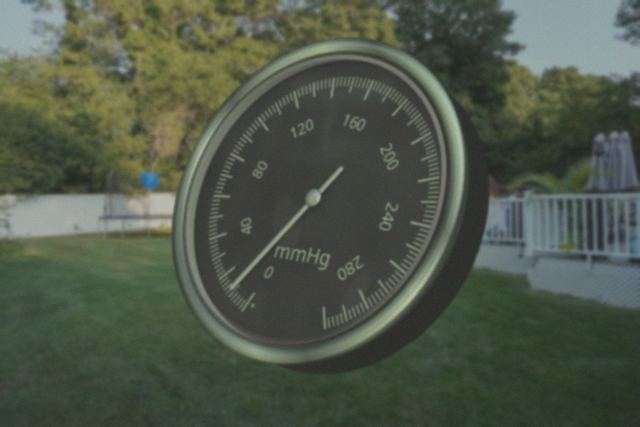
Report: 10; mmHg
